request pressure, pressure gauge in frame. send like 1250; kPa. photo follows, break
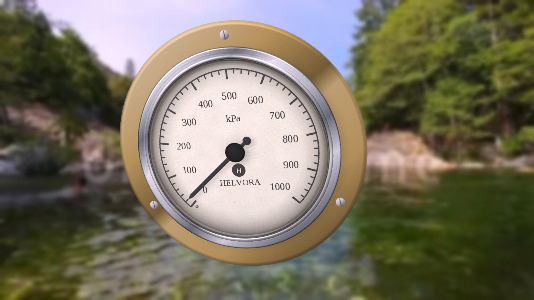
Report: 20; kPa
